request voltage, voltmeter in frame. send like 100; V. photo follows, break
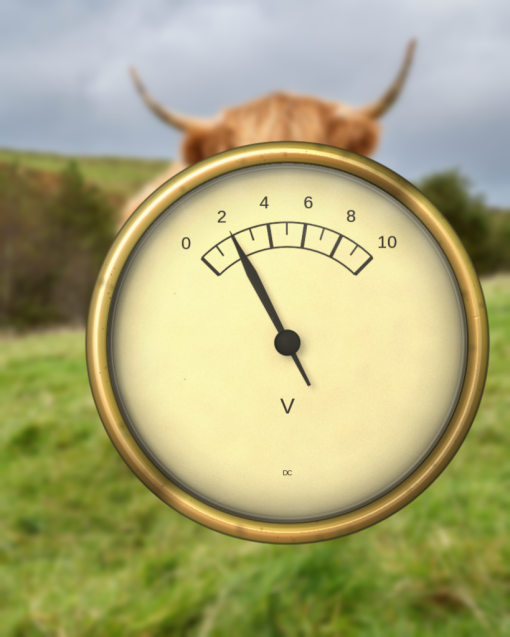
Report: 2; V
